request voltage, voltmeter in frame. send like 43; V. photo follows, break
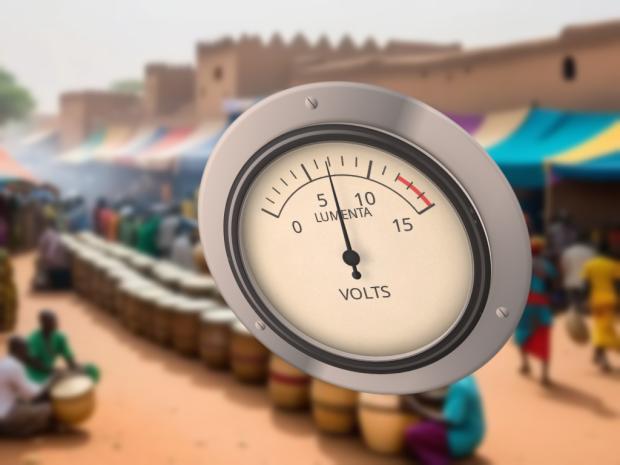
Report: 7; V
